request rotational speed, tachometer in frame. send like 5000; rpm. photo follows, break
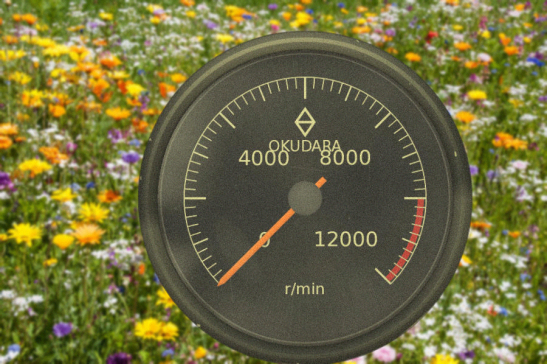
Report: 0; rpm
